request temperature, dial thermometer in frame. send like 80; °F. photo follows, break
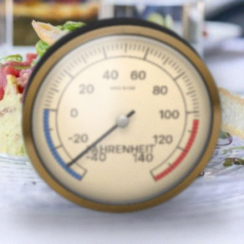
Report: -30; °F
